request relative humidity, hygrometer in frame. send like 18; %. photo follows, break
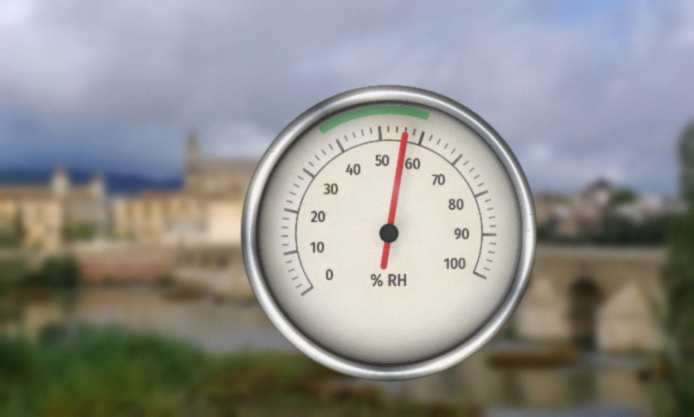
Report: 56; %
